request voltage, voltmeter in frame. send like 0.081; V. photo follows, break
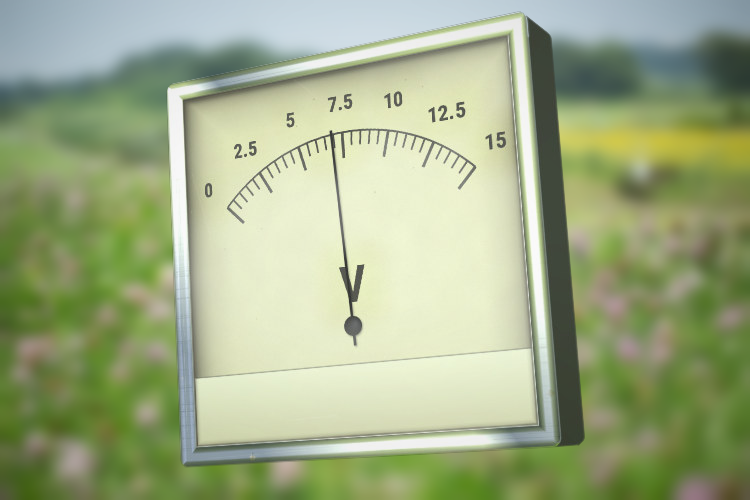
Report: 7; V
